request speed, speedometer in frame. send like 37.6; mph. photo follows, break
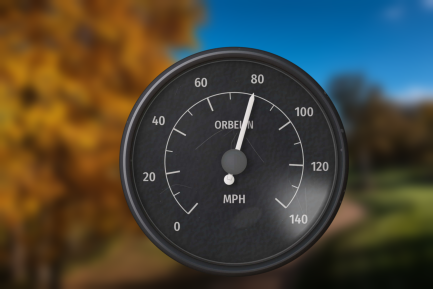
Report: 80; mph
